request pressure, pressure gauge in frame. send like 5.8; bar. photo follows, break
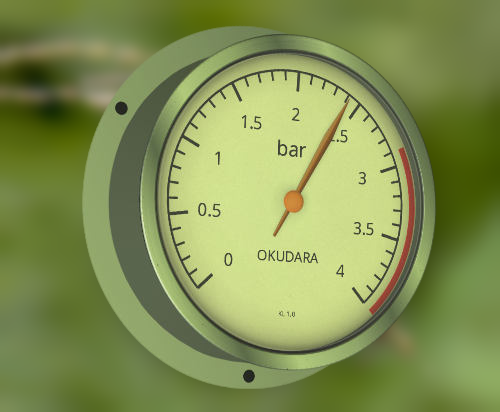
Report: 2.4; bar
